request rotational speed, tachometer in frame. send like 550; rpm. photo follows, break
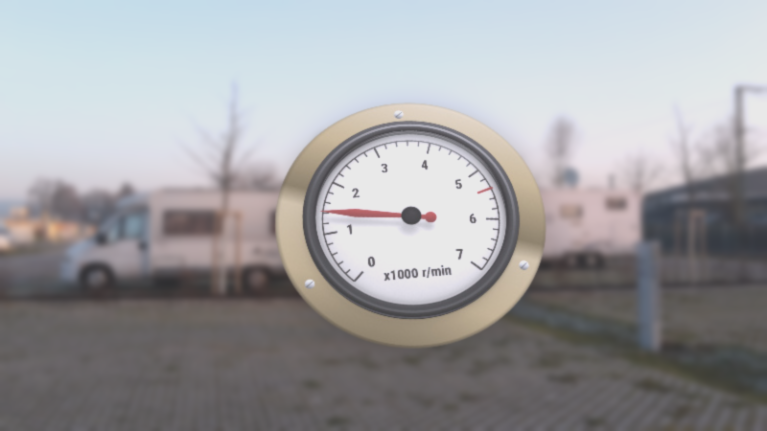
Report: 1400; rpm
